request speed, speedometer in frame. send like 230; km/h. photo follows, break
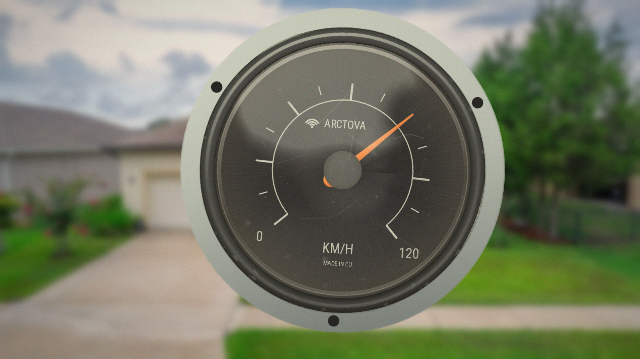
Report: 80; km/h
